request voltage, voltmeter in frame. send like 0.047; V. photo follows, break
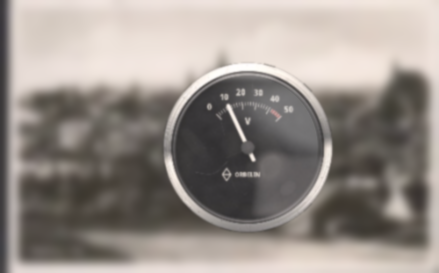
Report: 10; V
